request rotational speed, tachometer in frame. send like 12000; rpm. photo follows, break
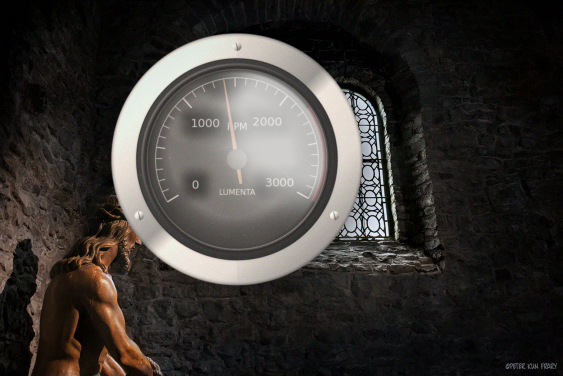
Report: 1400; rpm
